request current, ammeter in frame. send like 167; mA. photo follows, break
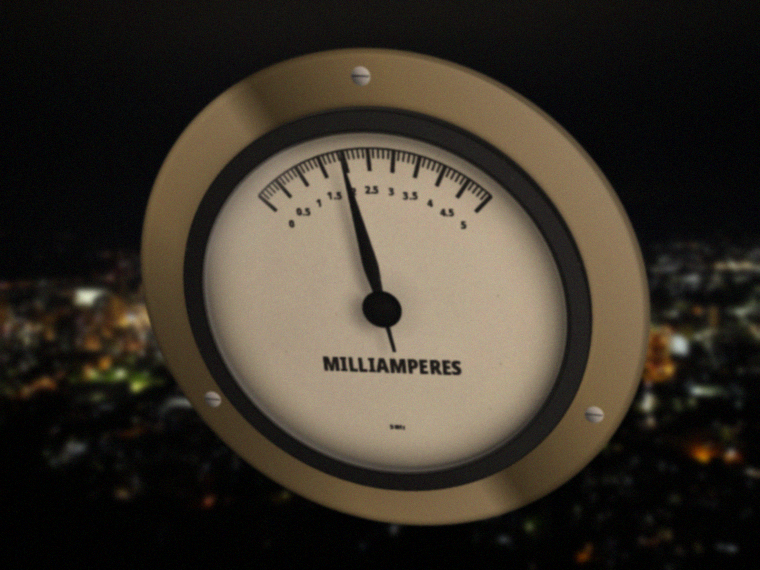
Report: 2; mA
